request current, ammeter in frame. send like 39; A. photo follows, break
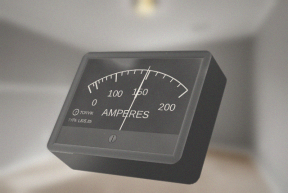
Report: 150; A
